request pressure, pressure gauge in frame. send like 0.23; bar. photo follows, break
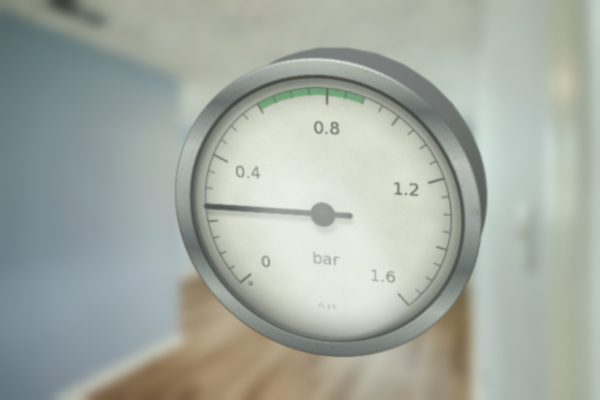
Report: 0.25; bar
